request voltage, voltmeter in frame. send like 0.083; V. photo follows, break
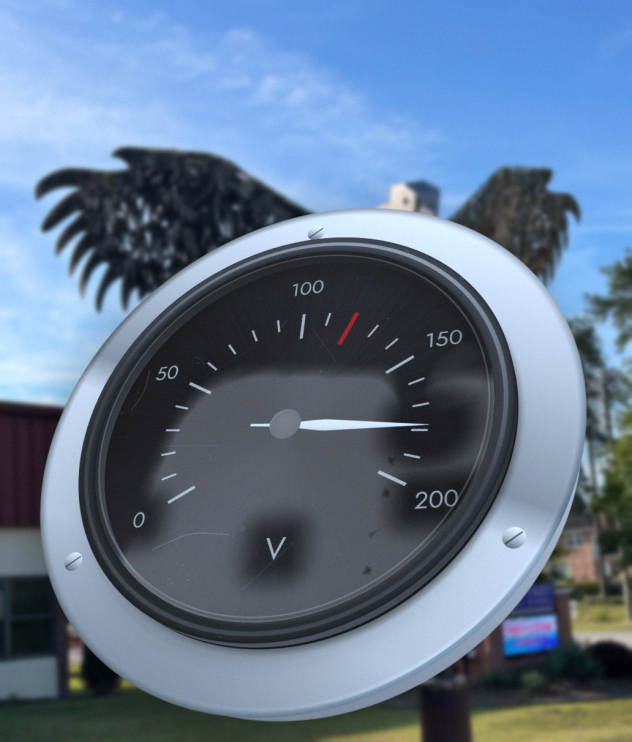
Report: 180; V
